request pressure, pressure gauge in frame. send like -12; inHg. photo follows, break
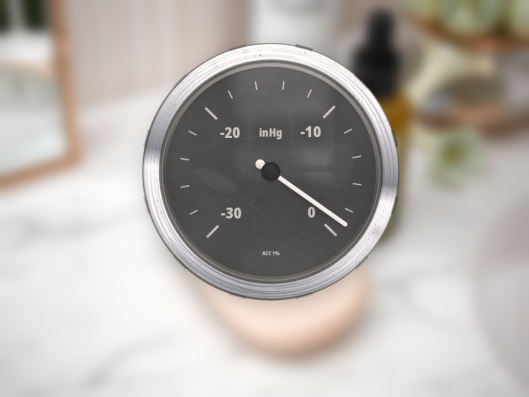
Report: -1; inHg
